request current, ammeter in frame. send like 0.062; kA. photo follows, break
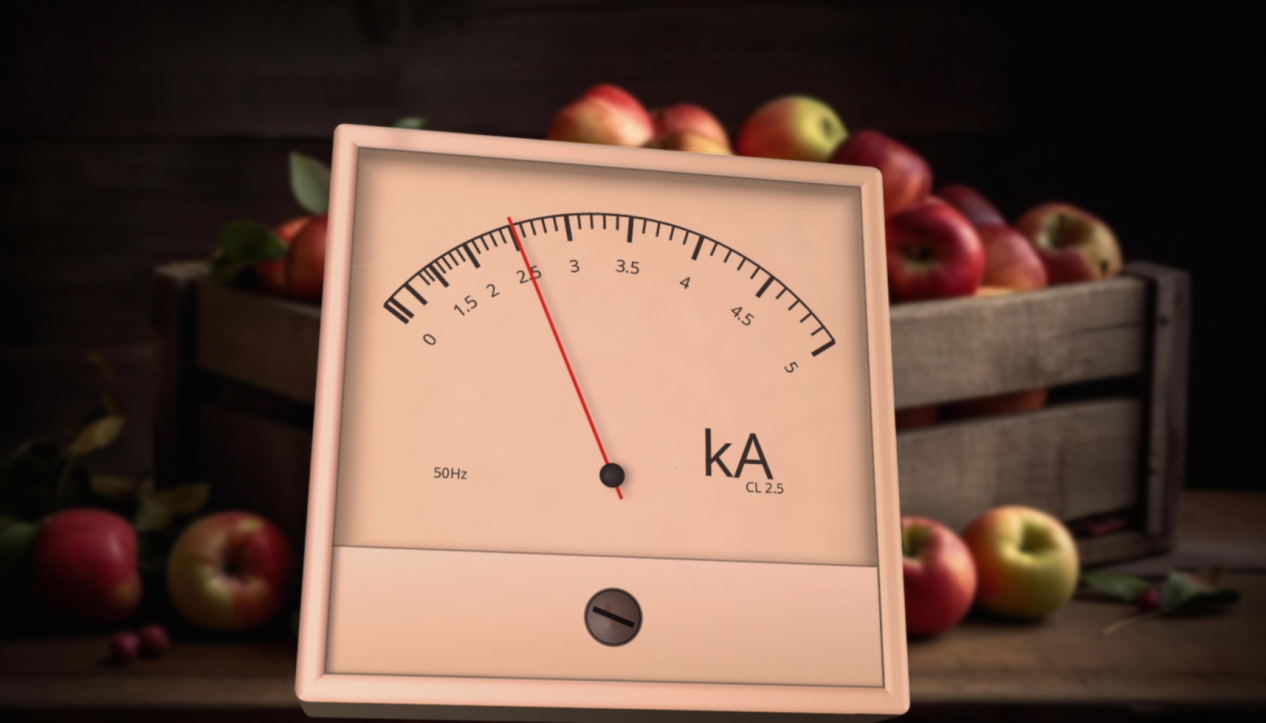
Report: 2.5; kA
